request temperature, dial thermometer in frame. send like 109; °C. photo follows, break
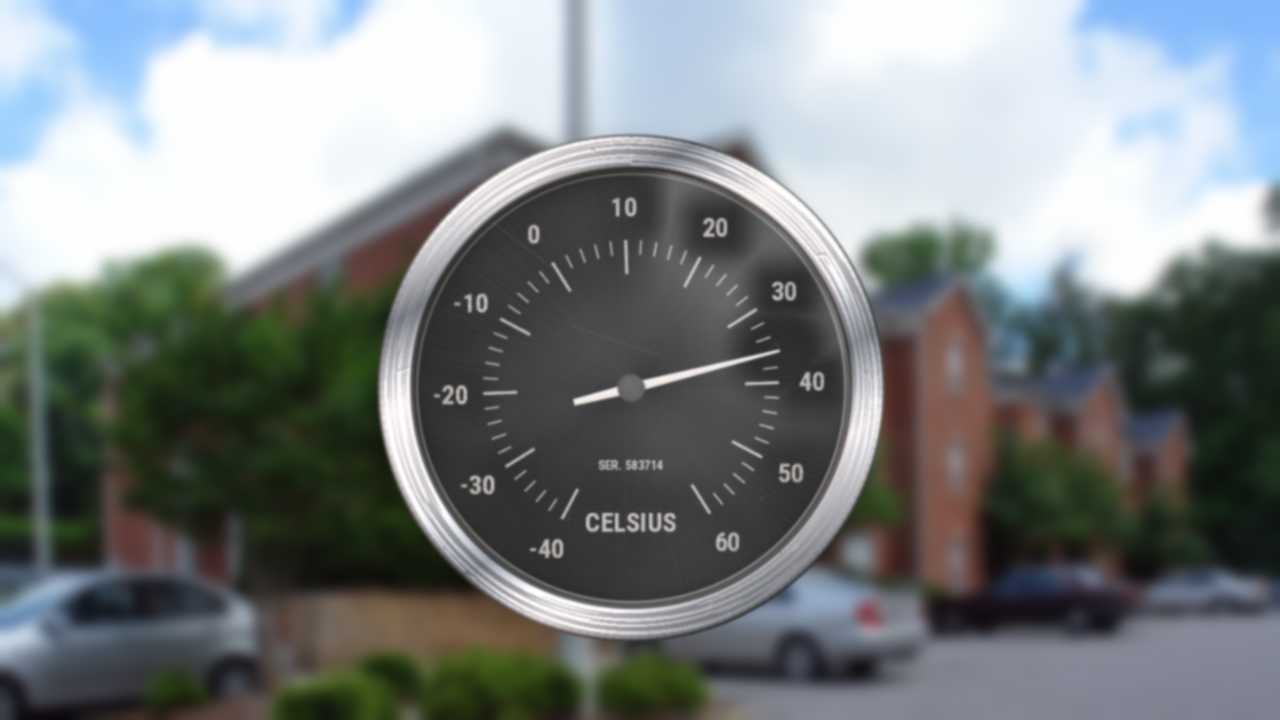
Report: 36; °C
